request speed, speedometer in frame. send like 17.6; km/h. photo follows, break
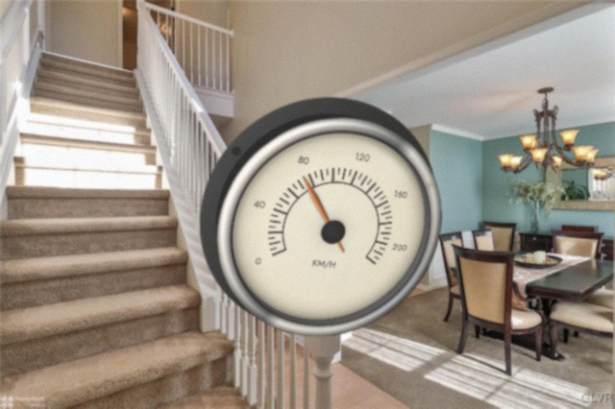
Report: 75; km/h
